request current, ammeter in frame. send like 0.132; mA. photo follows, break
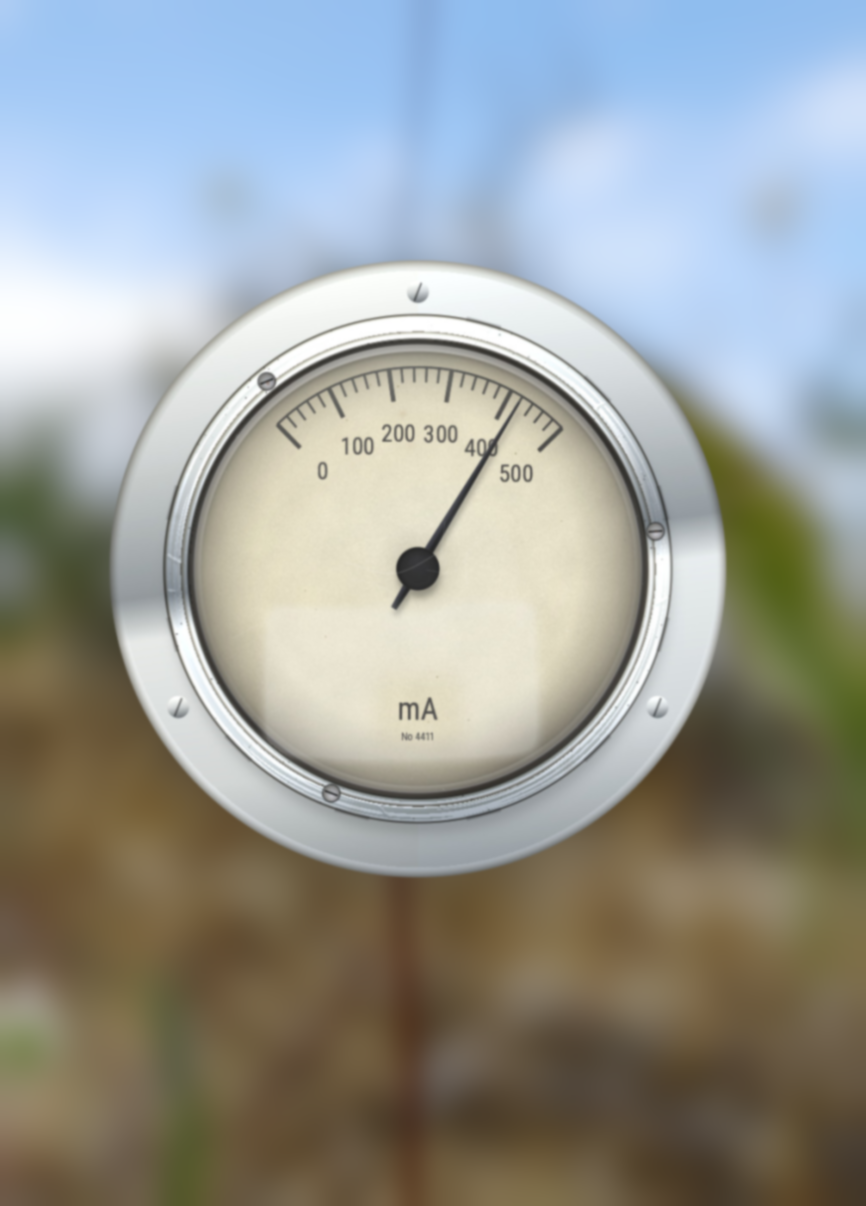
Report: 420; mA
